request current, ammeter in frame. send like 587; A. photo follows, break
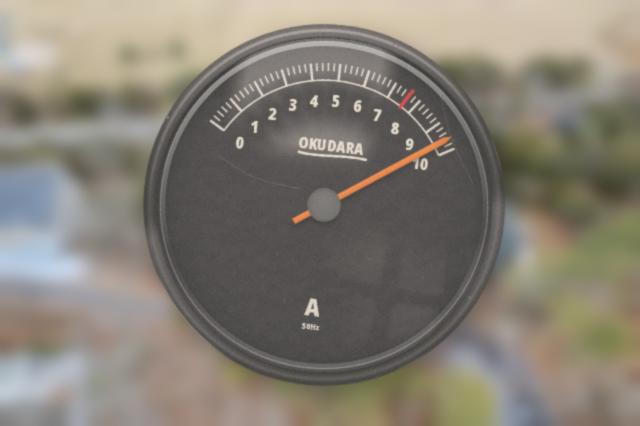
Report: 9.6; A
